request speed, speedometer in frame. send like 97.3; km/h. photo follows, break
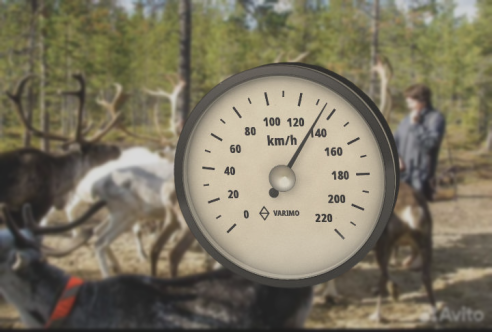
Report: 135; km/h
